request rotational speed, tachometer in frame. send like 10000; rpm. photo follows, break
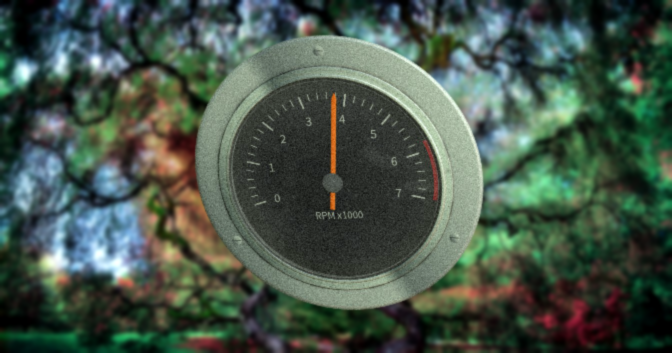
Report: 3800; rpm
